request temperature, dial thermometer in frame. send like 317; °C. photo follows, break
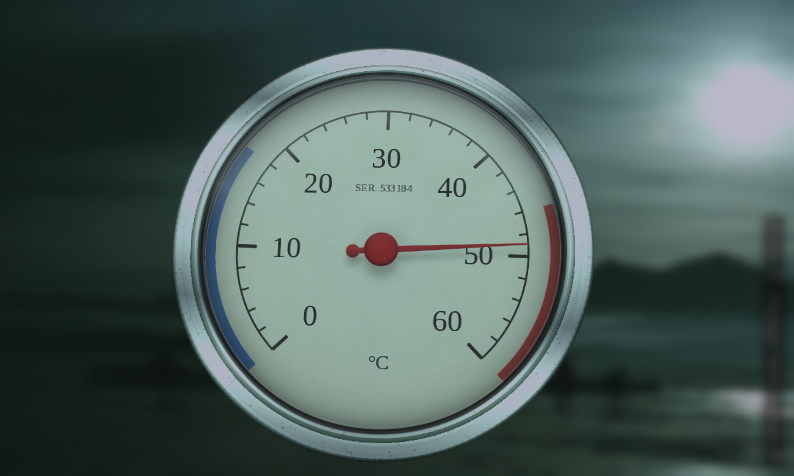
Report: 49; °C
